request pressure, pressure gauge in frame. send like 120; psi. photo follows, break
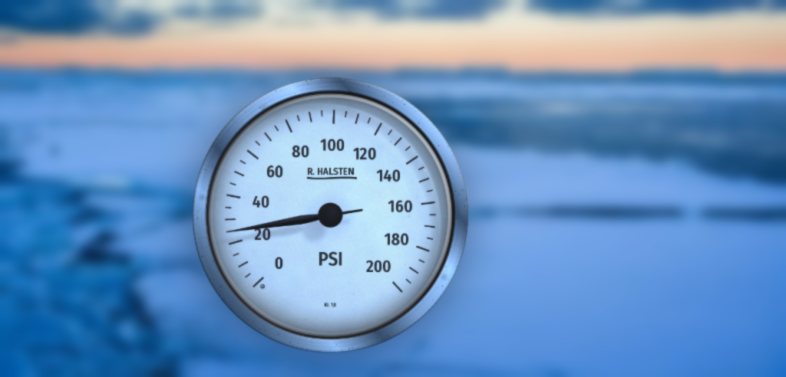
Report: 25; psi
